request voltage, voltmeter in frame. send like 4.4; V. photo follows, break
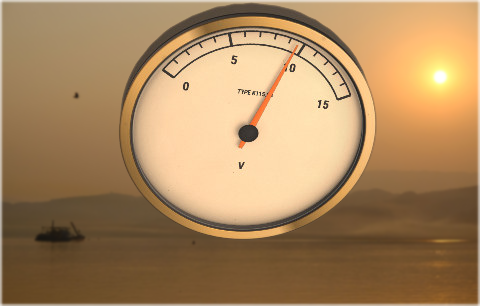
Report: 9.5; V
